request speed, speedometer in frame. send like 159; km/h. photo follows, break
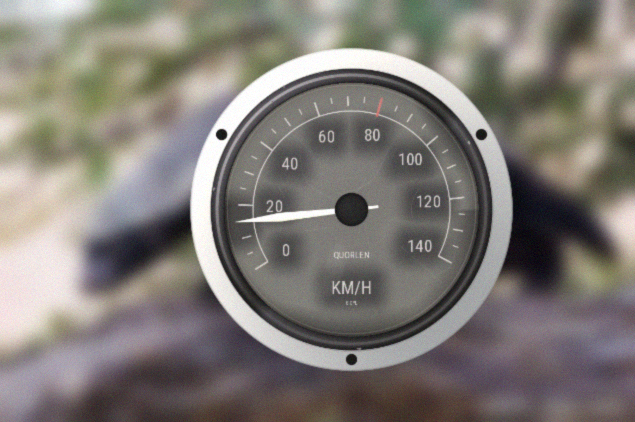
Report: 15; km/h
